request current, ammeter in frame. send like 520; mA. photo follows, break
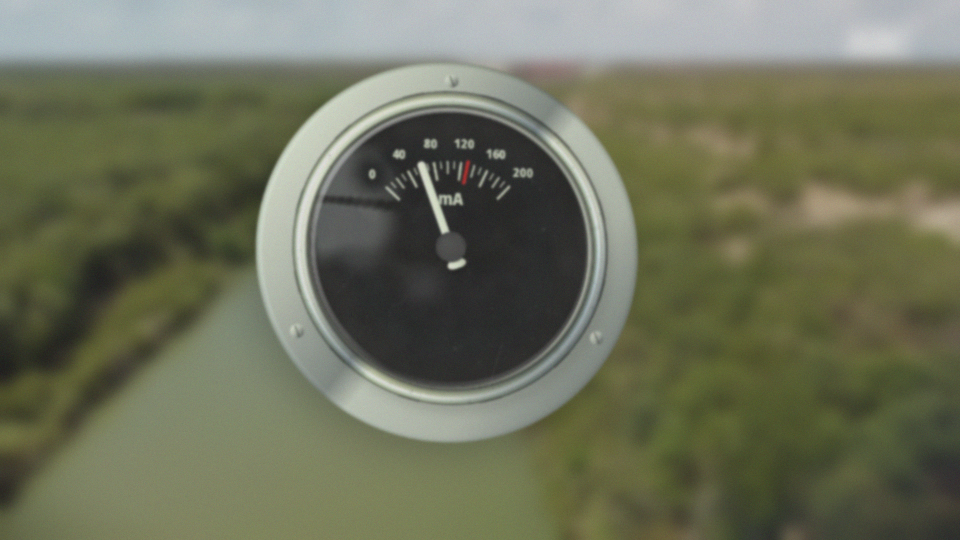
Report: 60; mA
